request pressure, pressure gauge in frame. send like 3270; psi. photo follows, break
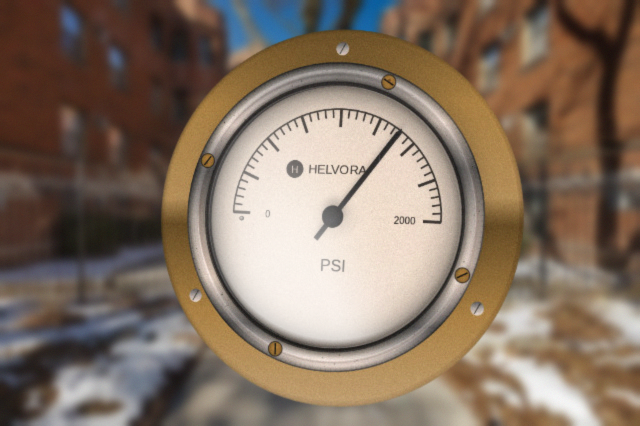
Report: 1400; psi
